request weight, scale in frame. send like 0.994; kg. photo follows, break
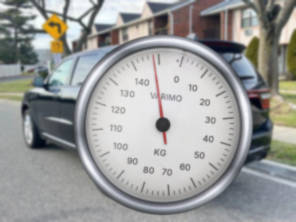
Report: 148; kg
